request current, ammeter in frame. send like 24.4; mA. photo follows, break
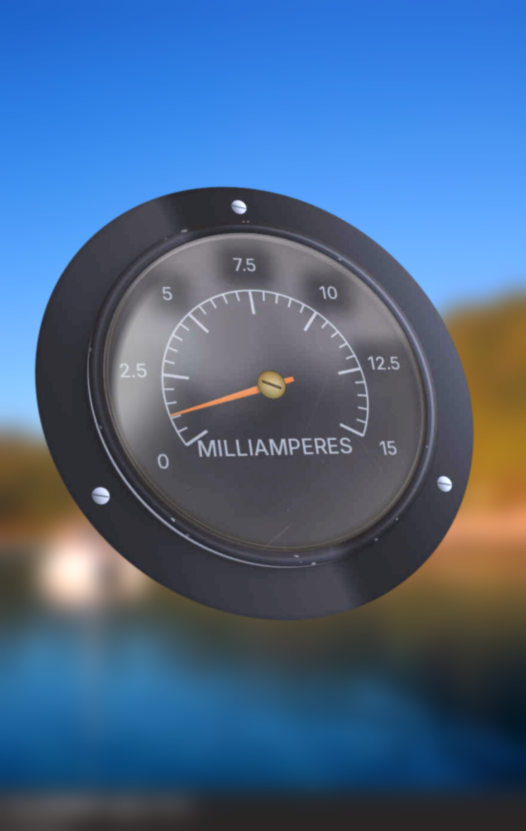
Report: 1; mA
